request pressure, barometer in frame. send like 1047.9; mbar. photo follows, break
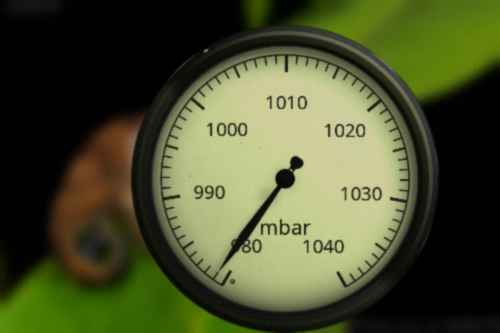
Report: 981; mbar
